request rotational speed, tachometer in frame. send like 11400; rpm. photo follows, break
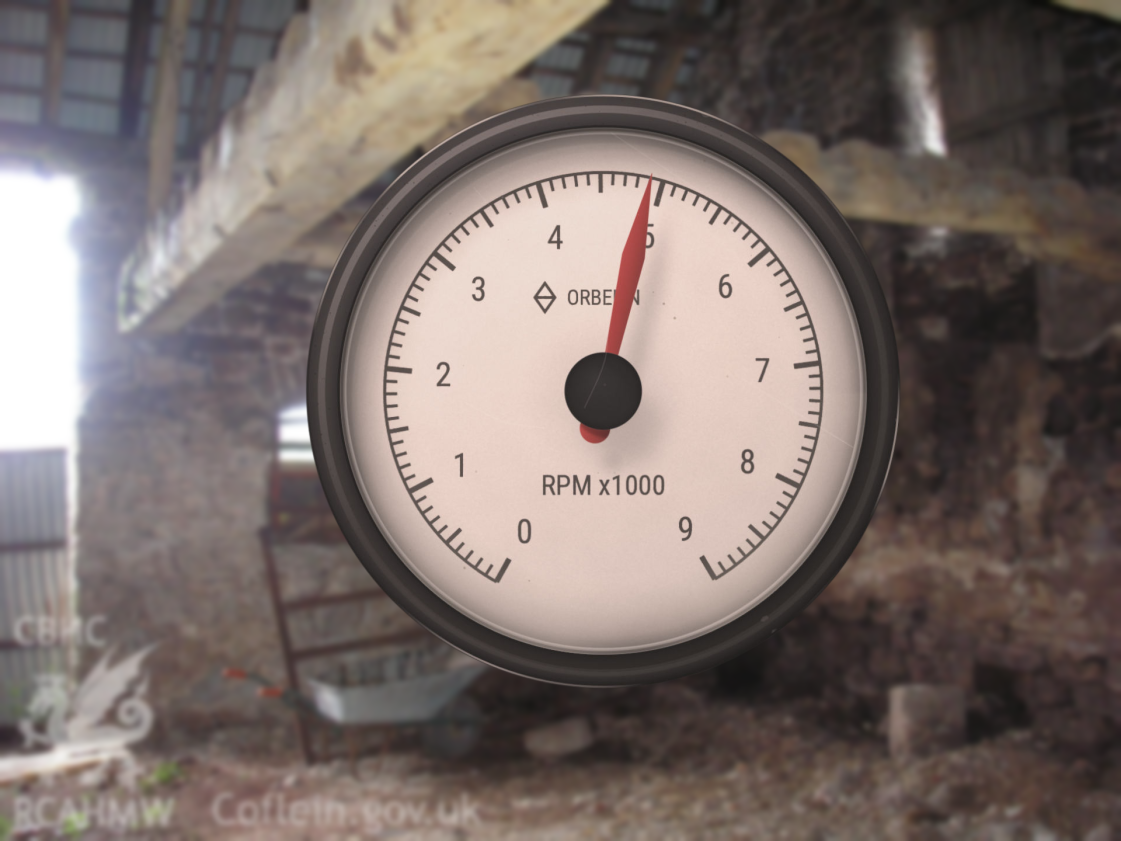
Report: 4900; rpm
